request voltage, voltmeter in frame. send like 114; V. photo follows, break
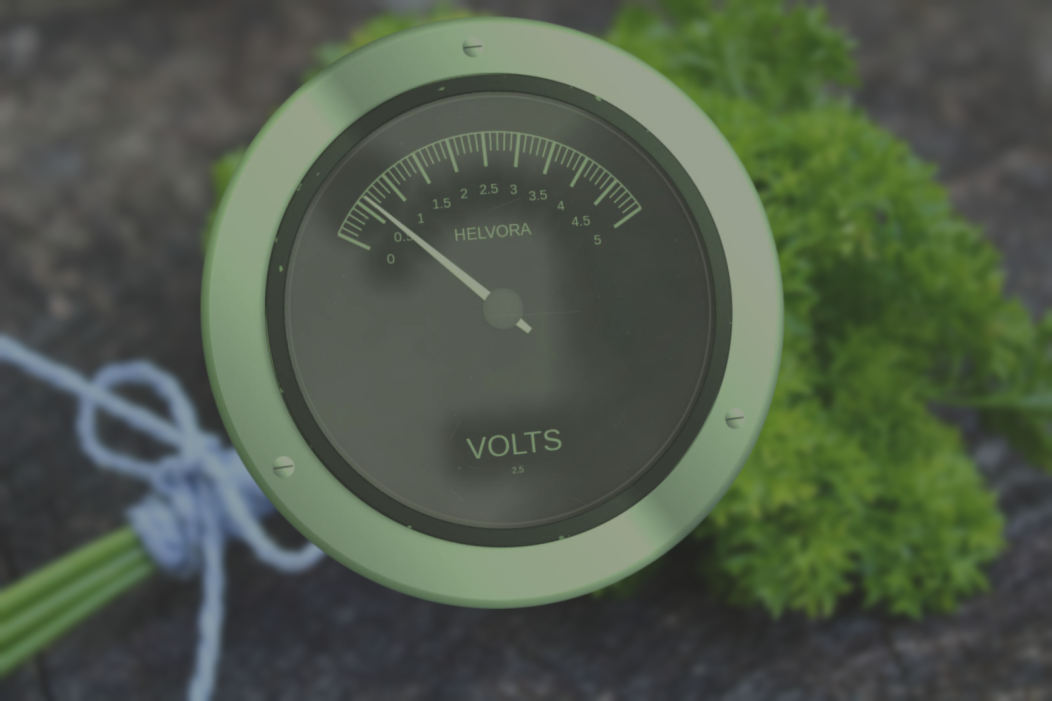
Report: 0.6; V
